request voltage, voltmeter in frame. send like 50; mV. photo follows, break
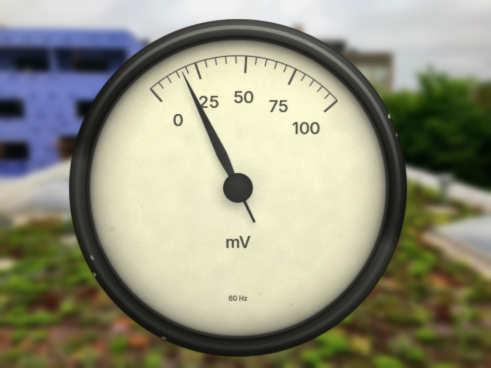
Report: 17.5; mV
